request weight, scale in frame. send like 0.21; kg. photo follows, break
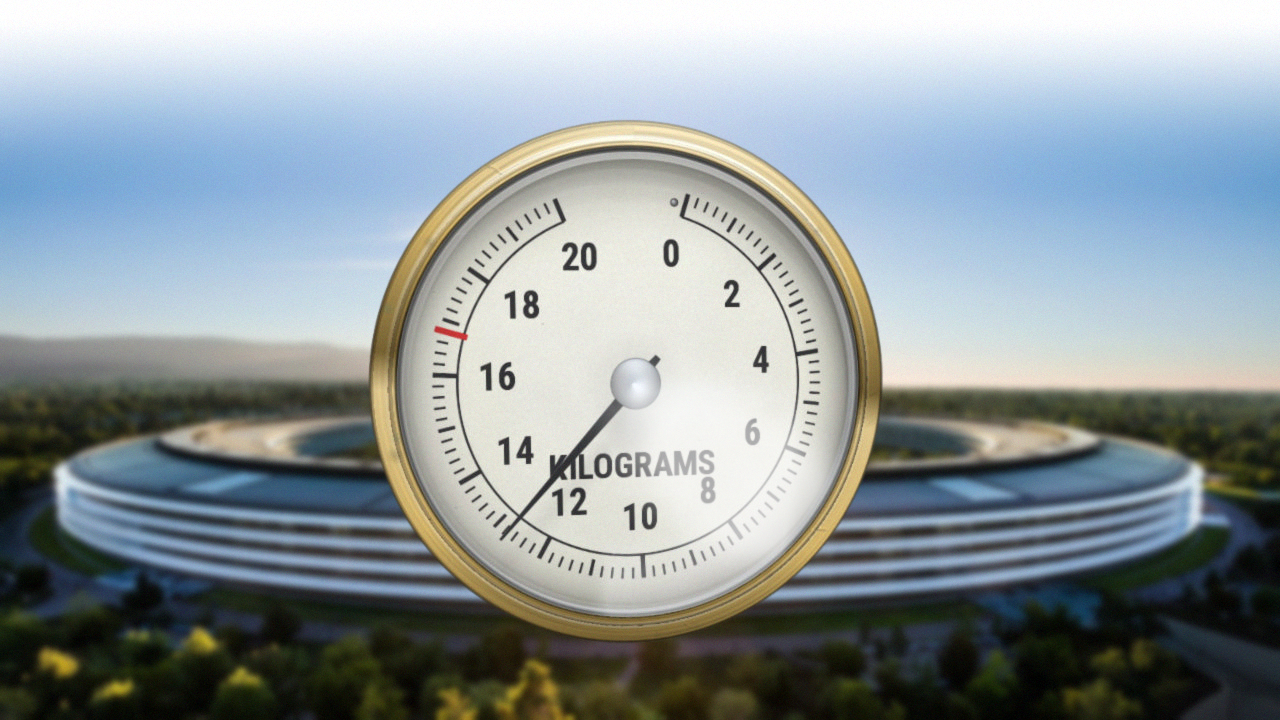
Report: 12.8; kg
